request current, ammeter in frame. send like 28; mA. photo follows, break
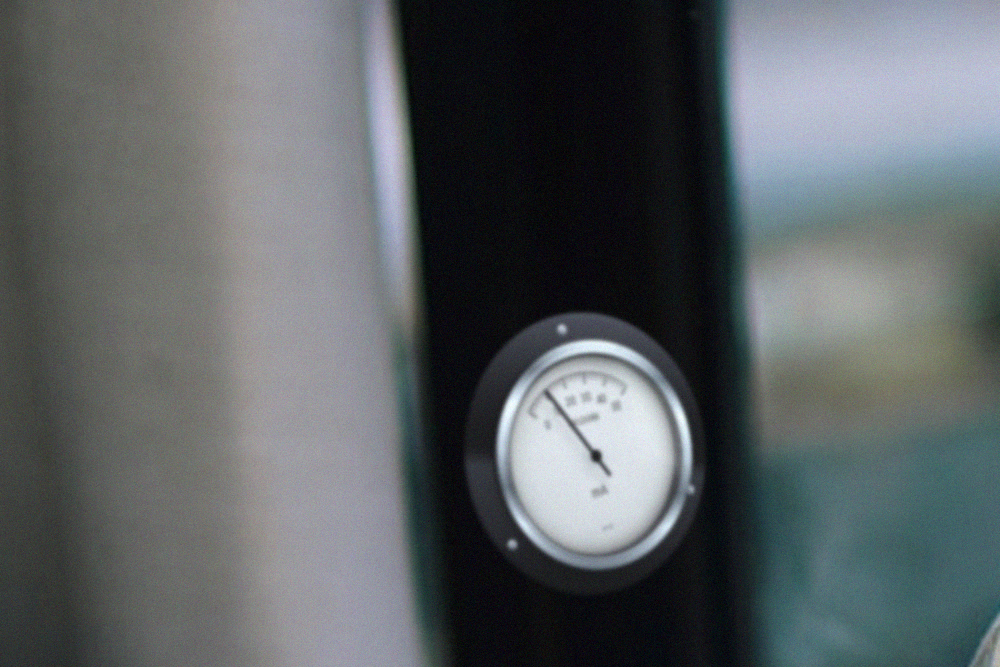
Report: 10; mA
